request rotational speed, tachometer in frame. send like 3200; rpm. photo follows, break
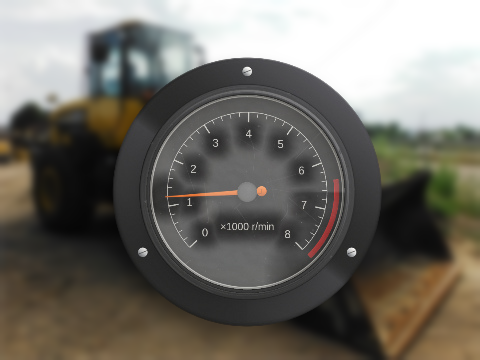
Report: 1200; rpm
